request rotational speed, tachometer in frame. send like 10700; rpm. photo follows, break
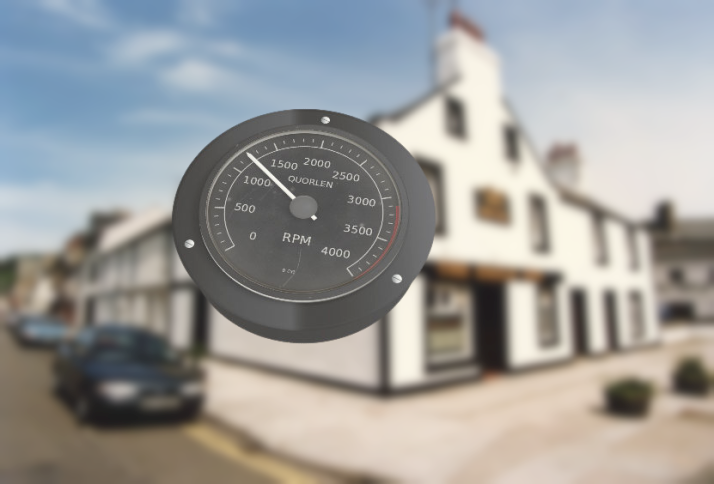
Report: 1200; rpm
